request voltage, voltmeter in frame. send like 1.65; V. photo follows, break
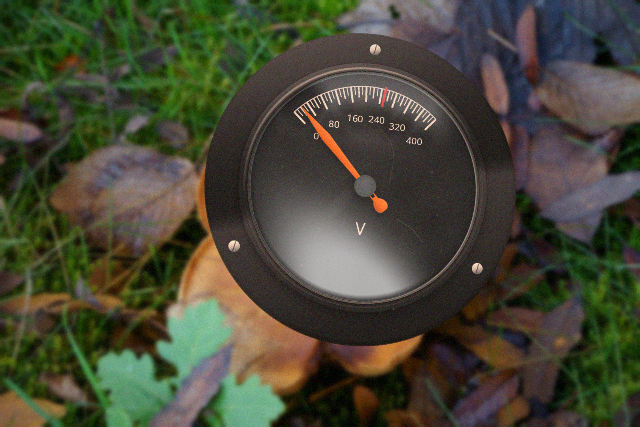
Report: 20; V
